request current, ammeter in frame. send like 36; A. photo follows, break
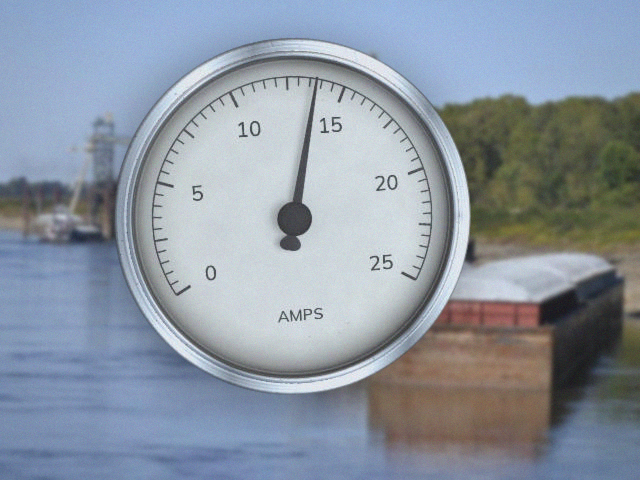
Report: 13.75; A
